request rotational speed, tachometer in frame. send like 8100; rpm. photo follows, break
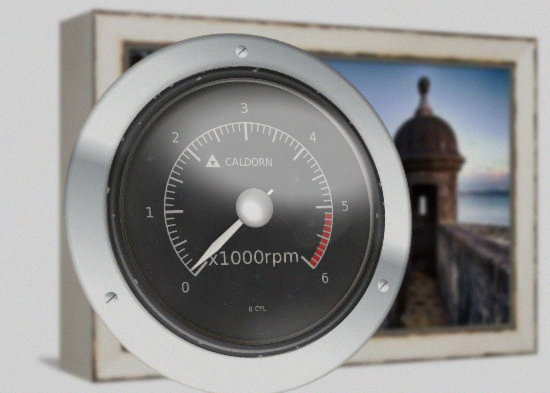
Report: 100; rpm
